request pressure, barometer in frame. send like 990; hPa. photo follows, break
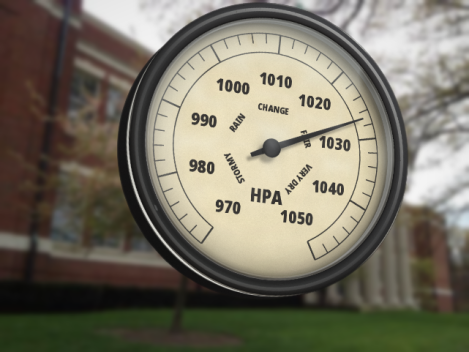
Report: 1027; hPa
